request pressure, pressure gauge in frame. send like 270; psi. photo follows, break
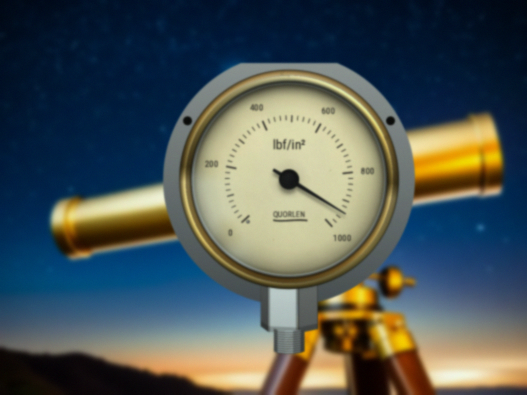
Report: 940; psi
